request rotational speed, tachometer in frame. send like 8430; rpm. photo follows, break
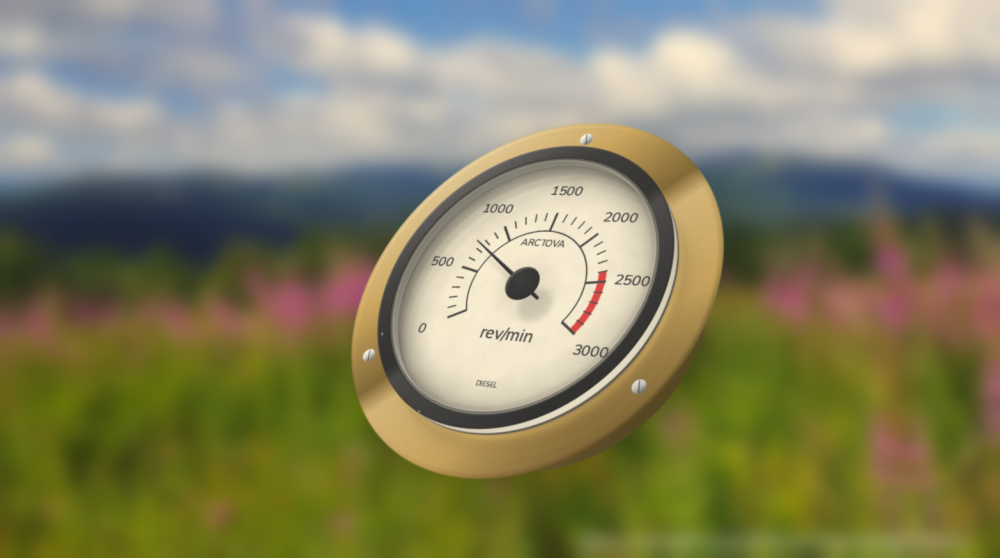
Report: 750; rpm
